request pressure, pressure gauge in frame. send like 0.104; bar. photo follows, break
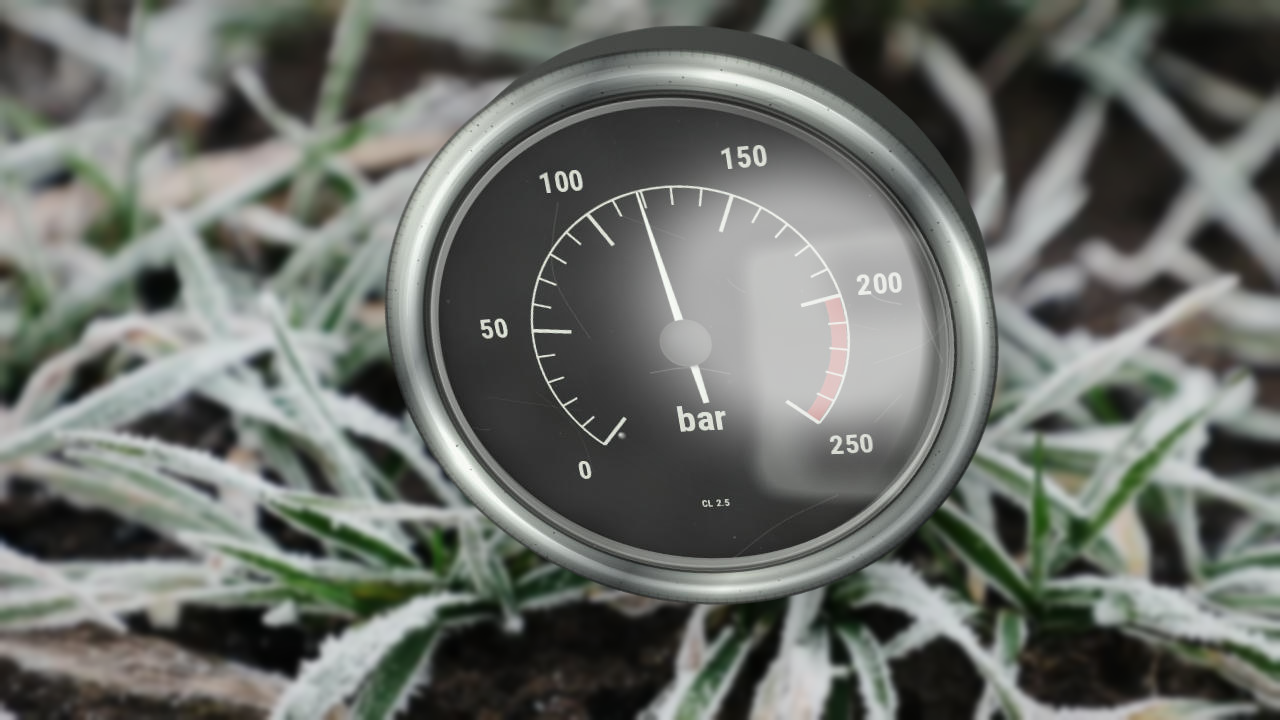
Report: 120; bar
